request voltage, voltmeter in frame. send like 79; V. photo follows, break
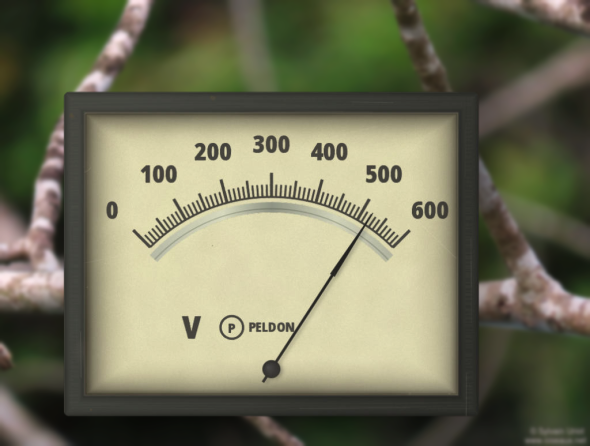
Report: 520; V
